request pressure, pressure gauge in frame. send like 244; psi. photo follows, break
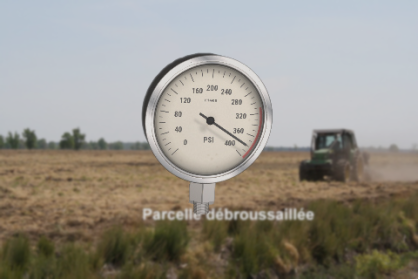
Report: 380; psi
